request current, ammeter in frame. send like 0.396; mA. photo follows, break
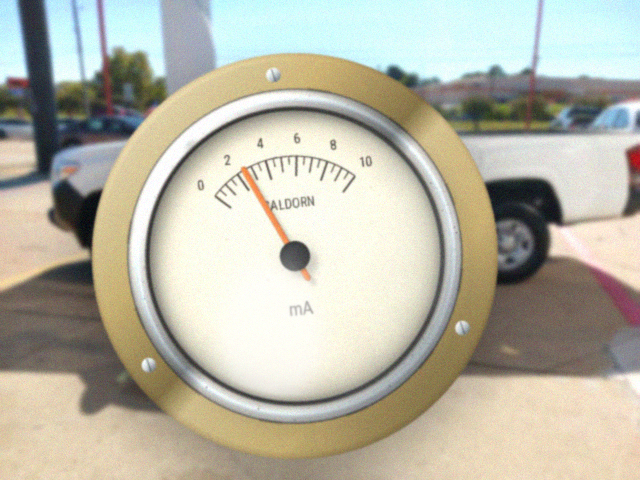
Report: 2.5; mA
